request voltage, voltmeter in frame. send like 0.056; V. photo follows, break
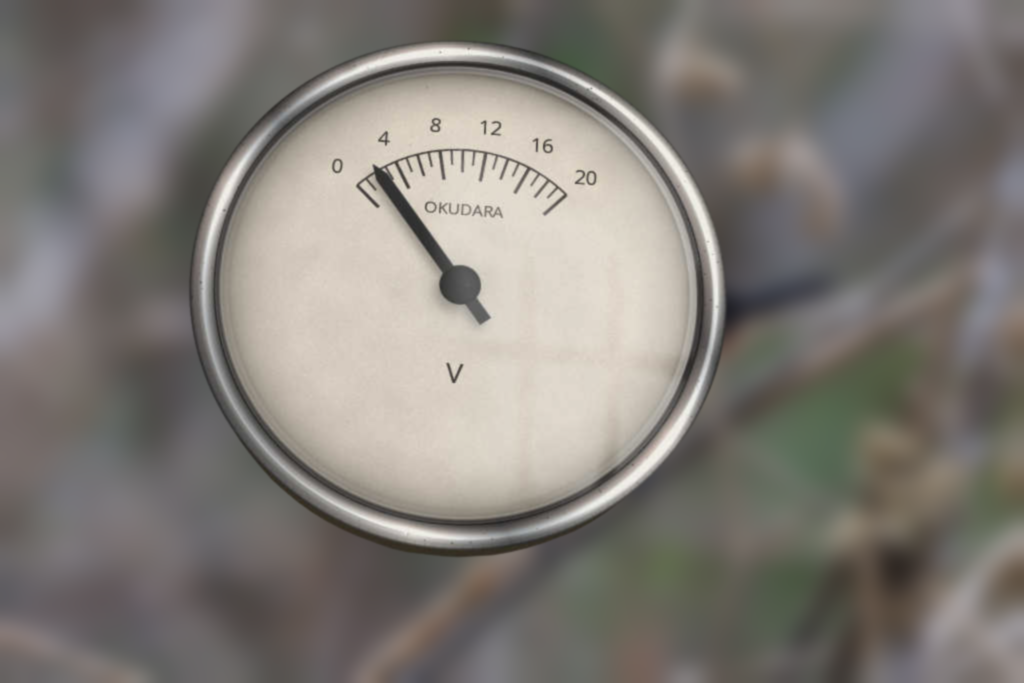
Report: 2; V
